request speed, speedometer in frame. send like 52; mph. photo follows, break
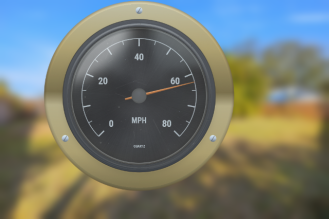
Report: 62.5; mph
